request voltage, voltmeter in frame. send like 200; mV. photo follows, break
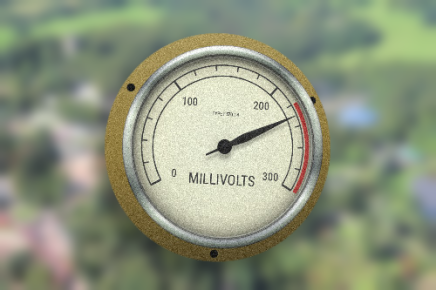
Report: 230; mV
